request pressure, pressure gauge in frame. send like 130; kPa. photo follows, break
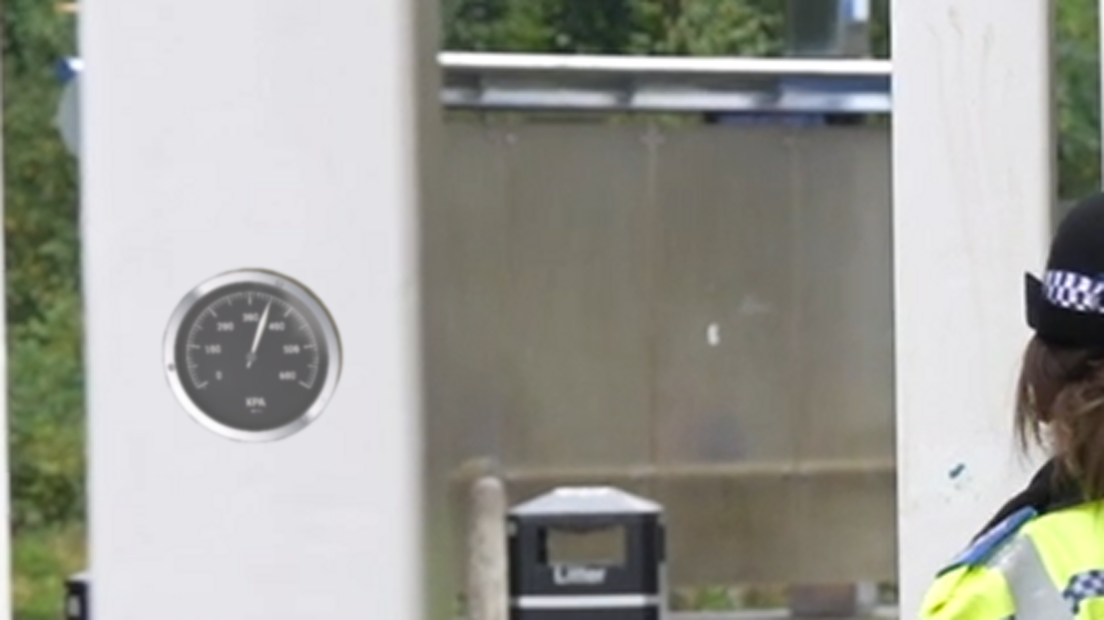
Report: 350; kPa
